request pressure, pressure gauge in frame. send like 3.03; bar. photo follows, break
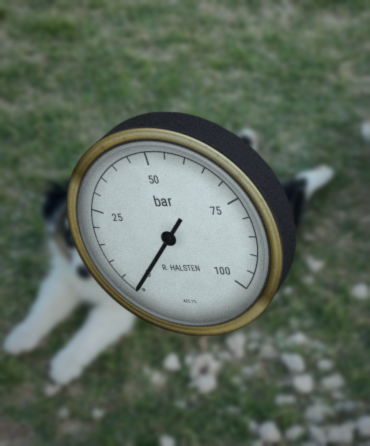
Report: 0; bar
